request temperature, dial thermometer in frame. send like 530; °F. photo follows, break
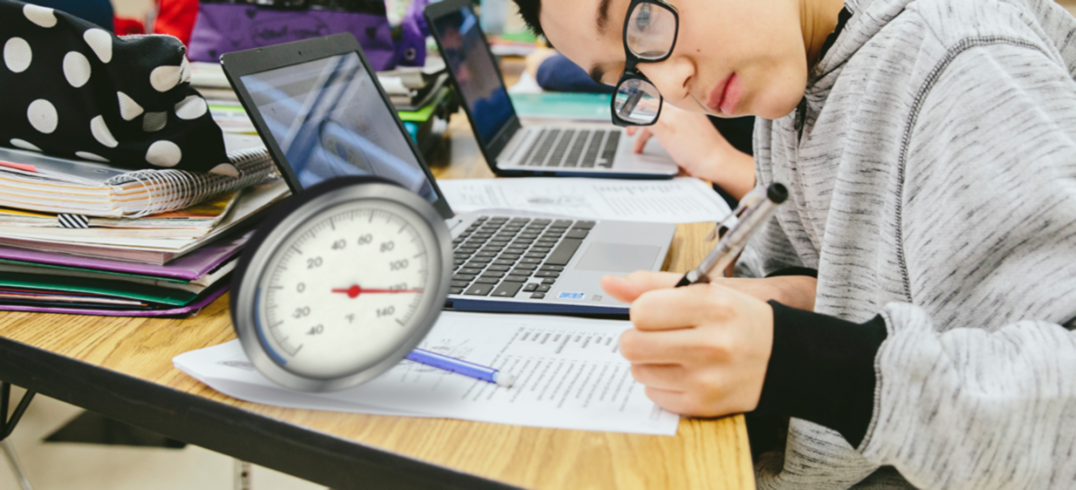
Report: 120; °F
